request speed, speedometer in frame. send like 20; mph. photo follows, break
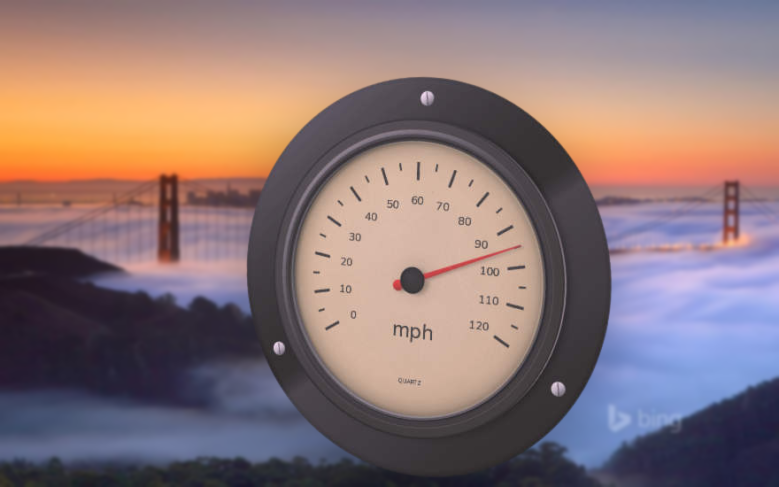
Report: 95; mph
